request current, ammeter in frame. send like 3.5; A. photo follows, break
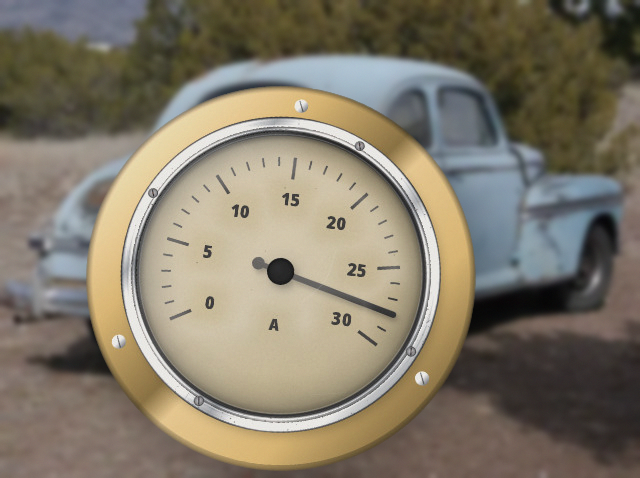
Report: 28; A
